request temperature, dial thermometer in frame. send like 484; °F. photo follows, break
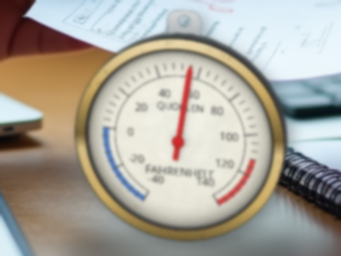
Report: 56; °F
